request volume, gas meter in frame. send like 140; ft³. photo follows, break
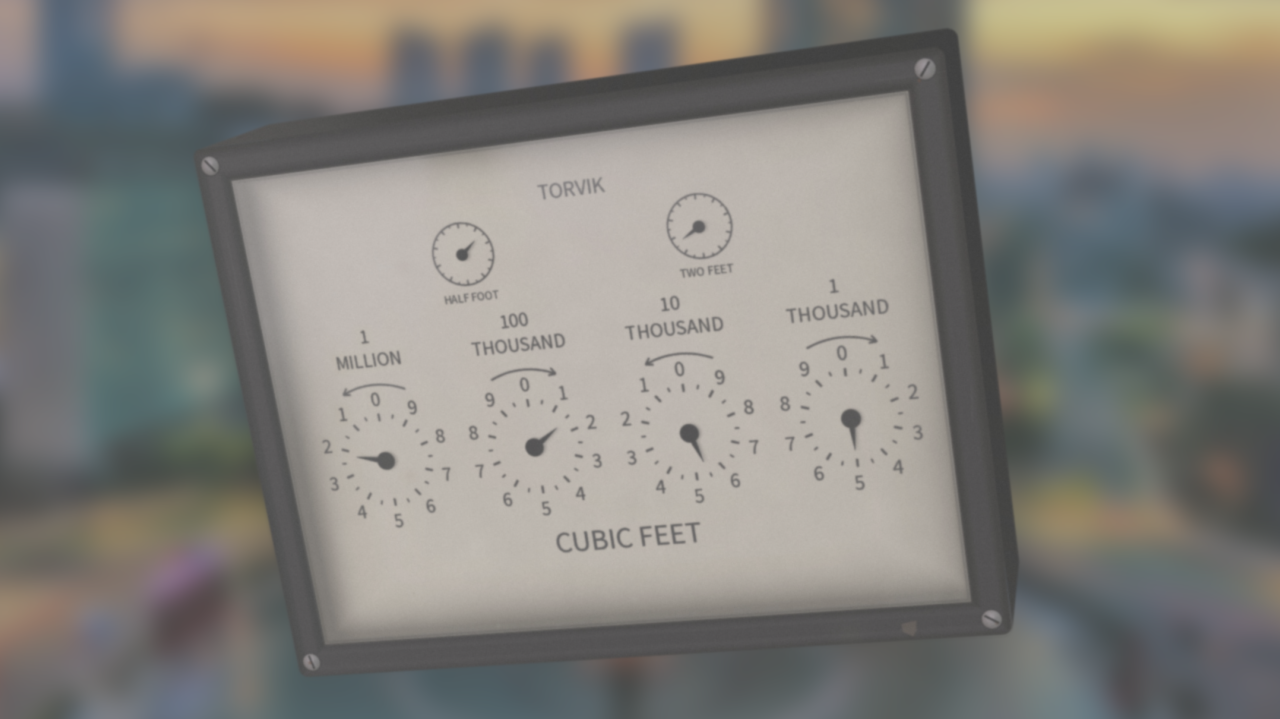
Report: 215500; ft³
